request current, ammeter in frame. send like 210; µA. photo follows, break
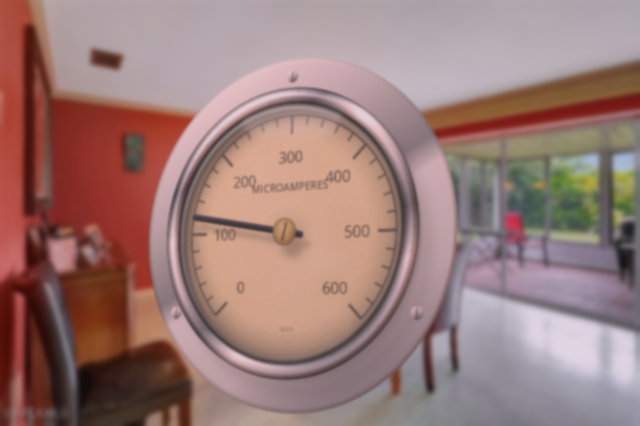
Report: 120; µA
